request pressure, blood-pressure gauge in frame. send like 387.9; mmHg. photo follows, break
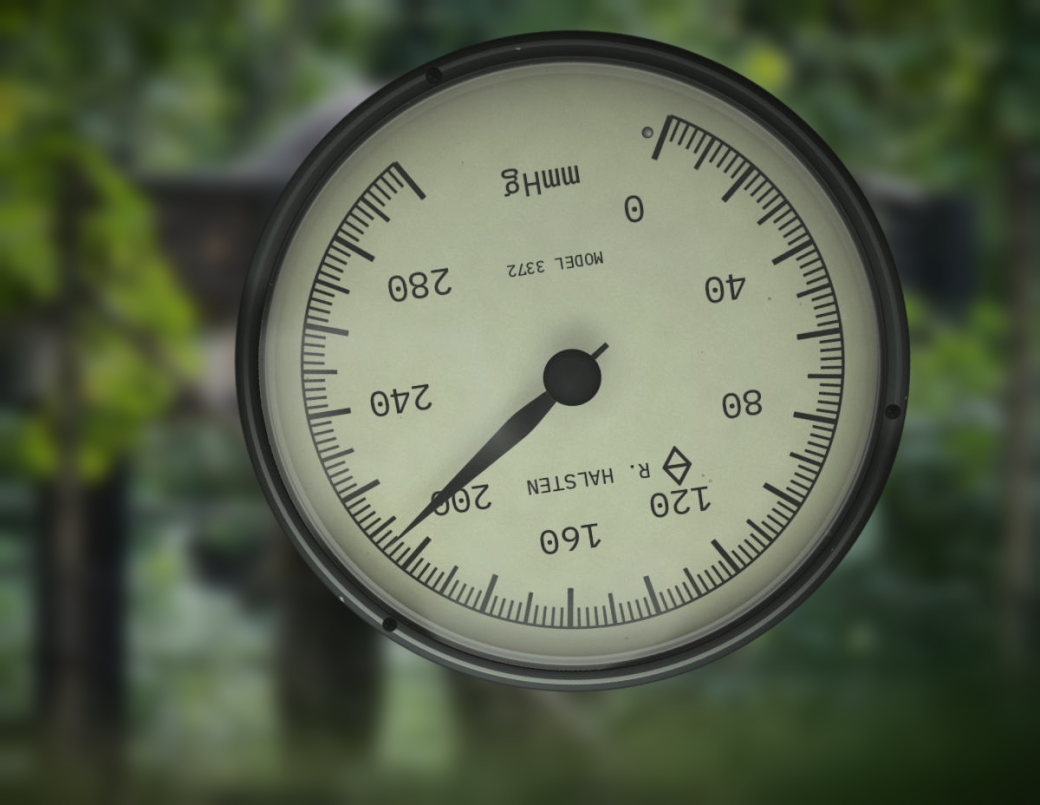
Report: 206; mmHg
